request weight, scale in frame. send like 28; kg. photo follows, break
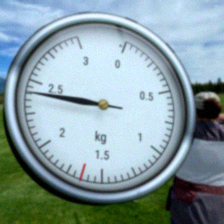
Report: 2.4; kg
